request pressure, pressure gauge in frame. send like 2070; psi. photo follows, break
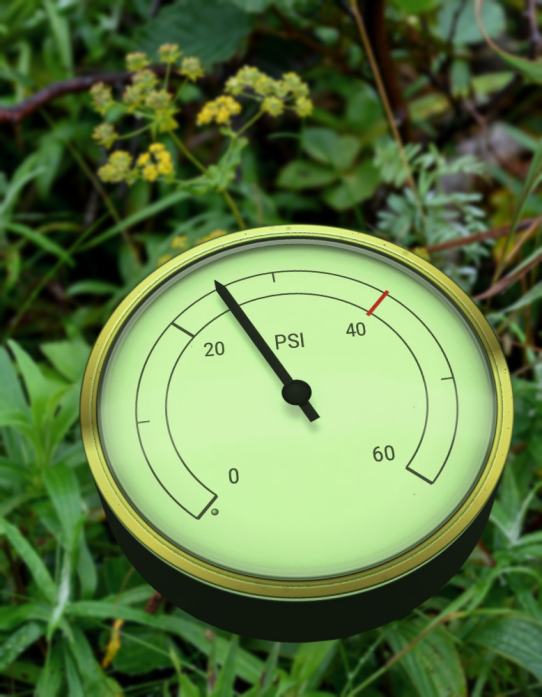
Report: 25; psi
